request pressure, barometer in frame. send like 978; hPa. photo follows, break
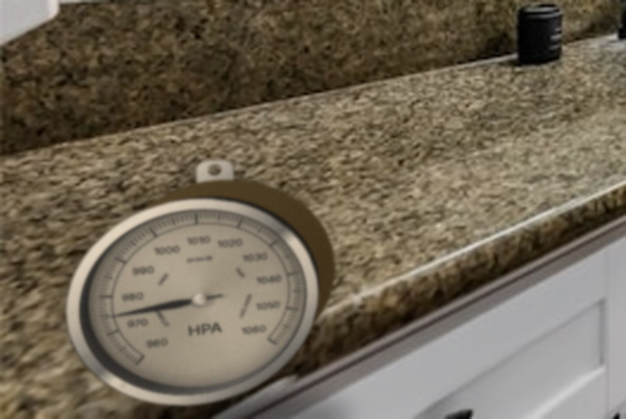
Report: 975; hPa
